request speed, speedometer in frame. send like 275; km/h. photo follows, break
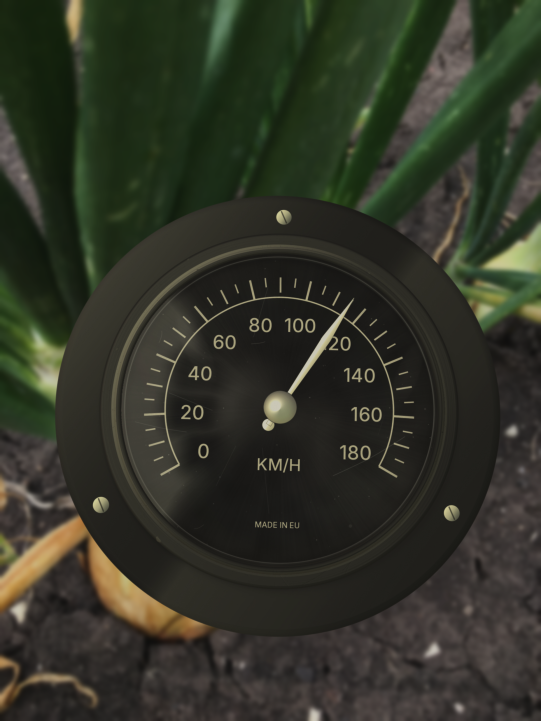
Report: 115; km/h
